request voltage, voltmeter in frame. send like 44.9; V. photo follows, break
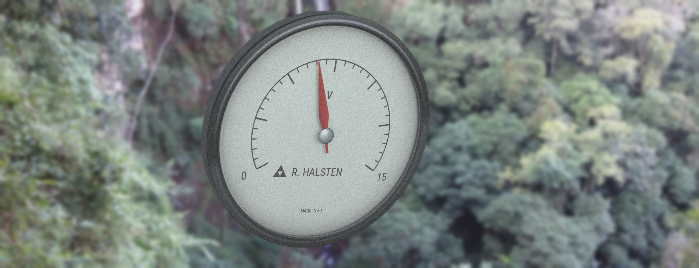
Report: 6.5; V
